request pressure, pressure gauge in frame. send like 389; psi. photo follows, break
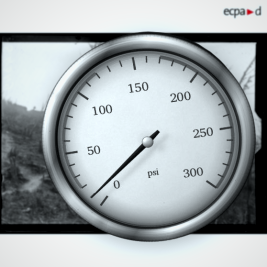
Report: 10; psi
